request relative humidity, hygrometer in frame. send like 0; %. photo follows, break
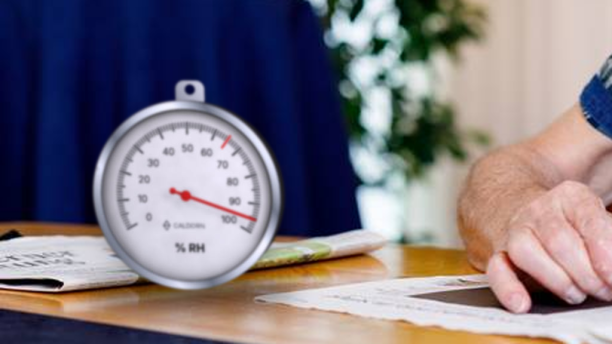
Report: 95; %
